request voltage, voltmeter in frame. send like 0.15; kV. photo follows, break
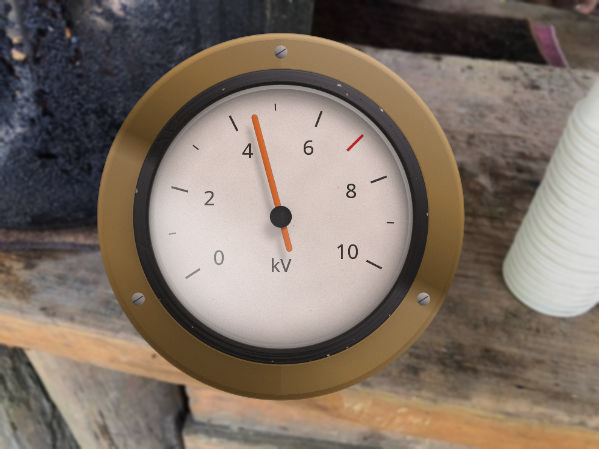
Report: 4.5; kV
